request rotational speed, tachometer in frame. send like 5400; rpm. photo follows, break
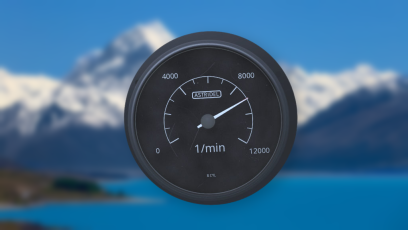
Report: 9000; rpm
